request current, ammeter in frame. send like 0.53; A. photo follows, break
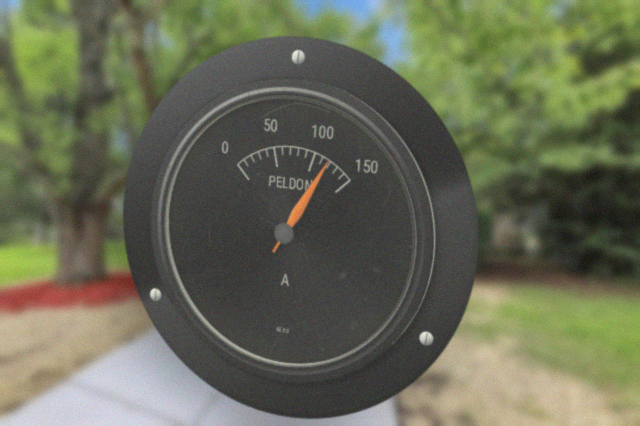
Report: 120; A
